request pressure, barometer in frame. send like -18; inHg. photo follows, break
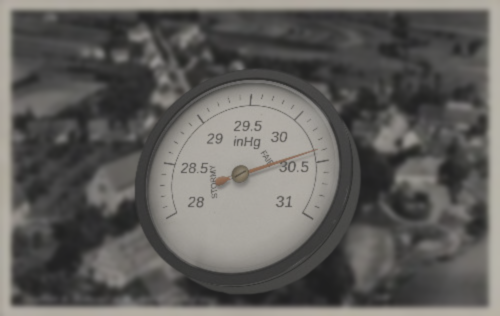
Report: 30.4; inHg
